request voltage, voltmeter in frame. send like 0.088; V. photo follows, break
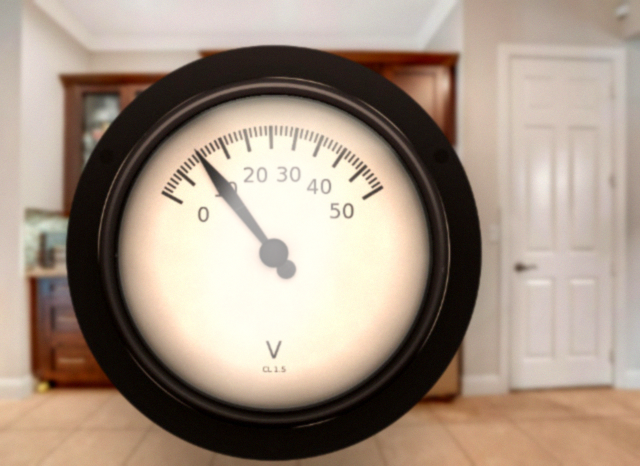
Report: 10; V
